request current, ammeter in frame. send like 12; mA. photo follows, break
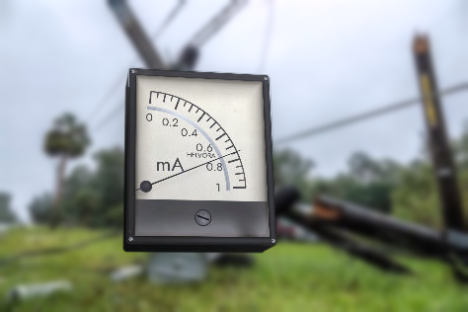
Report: 0.75; mA
